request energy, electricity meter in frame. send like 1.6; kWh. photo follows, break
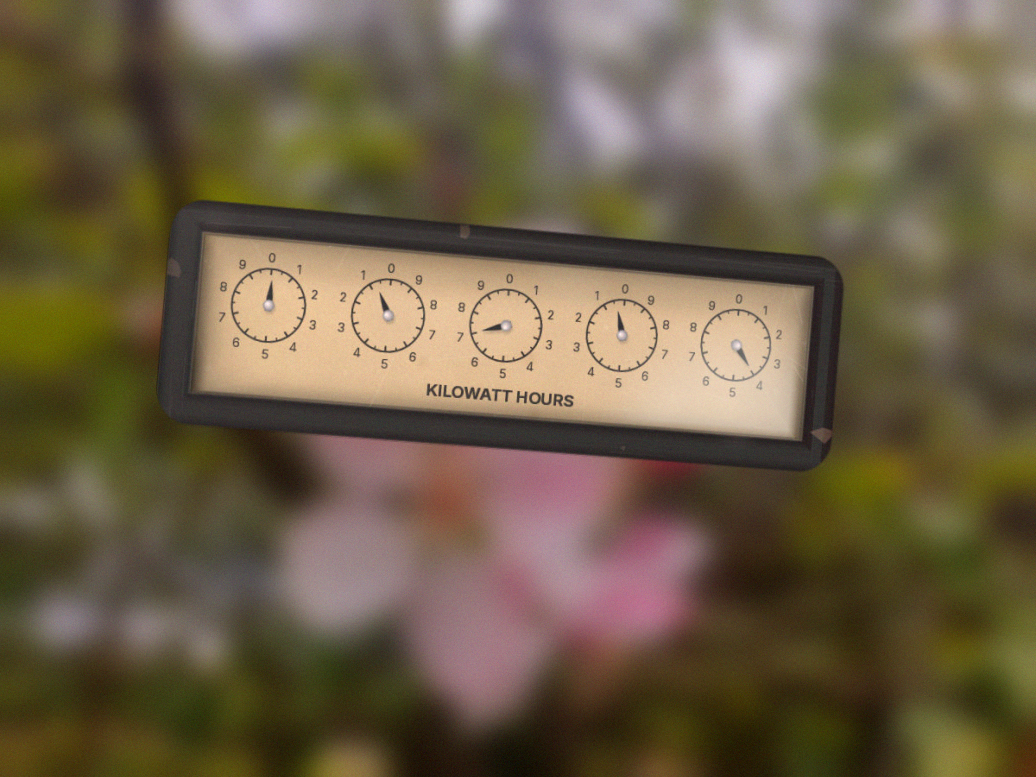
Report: 704; kWh
